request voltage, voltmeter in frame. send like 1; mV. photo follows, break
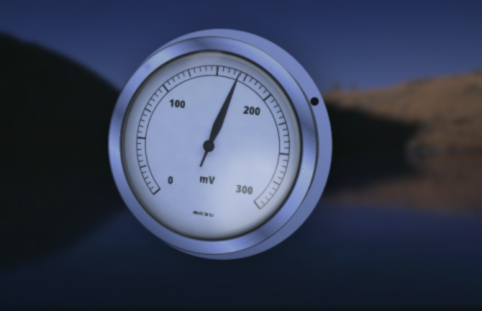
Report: 170; mV
